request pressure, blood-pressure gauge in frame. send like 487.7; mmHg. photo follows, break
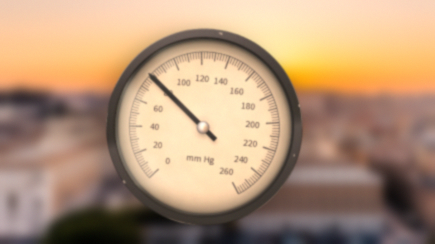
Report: 80; mmHg
